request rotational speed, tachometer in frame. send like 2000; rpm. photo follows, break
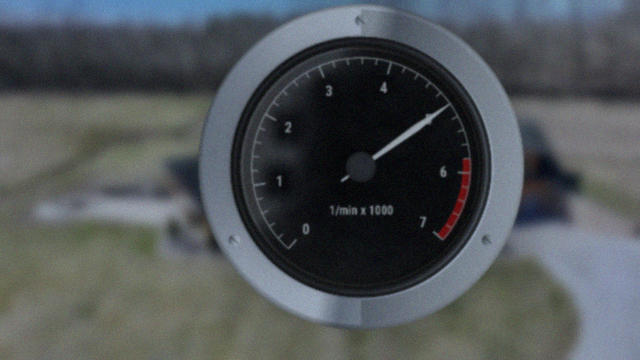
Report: 5000; rpm
